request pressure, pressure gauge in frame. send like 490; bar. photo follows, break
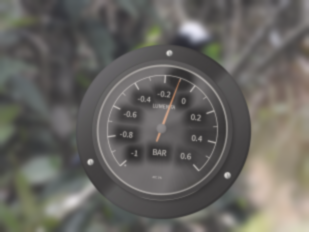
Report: -0.1; bar
